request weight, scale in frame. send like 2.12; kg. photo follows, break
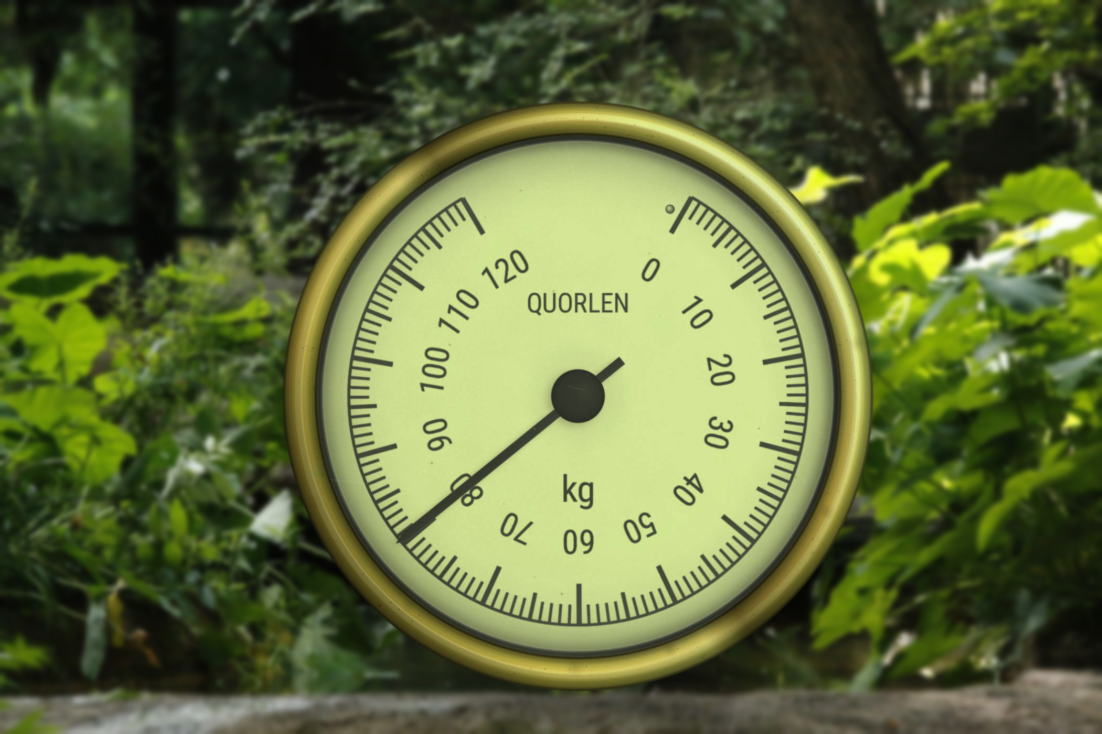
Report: 80.5; kg
